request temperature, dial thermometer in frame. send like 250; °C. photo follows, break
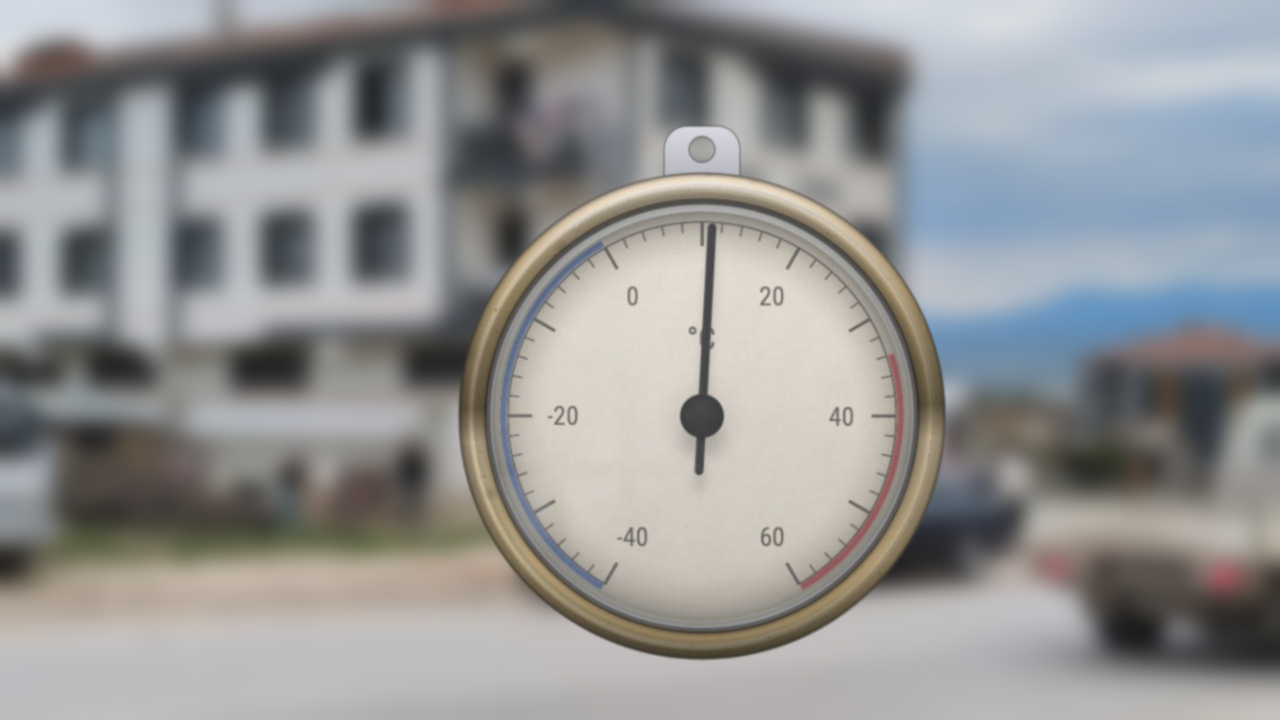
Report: 11; °C
